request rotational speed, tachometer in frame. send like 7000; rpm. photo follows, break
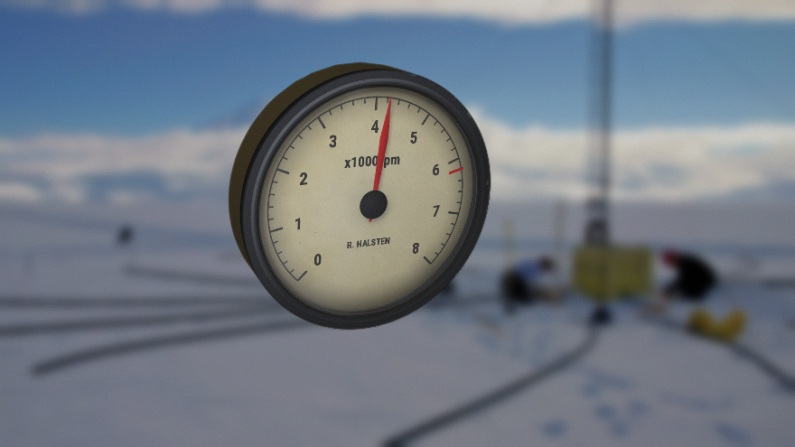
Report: 4200; rpm
